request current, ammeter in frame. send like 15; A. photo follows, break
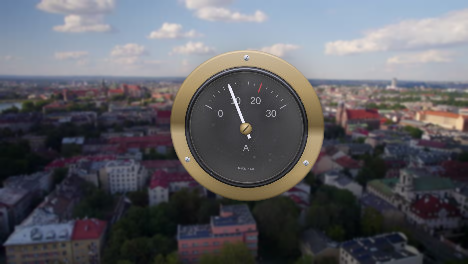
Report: 10; A
